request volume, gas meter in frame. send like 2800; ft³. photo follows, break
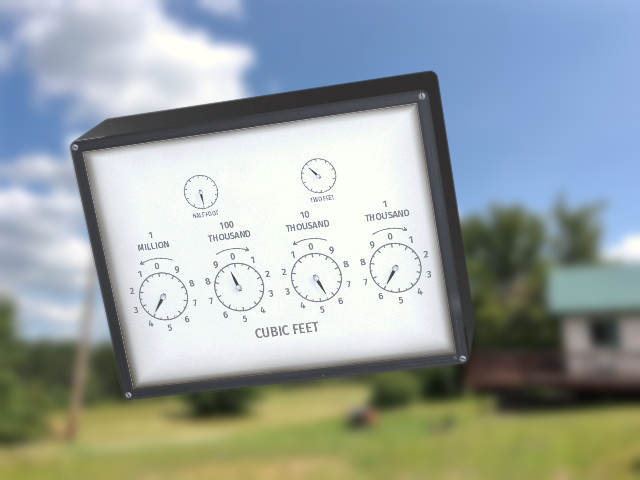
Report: 395600; ft³
